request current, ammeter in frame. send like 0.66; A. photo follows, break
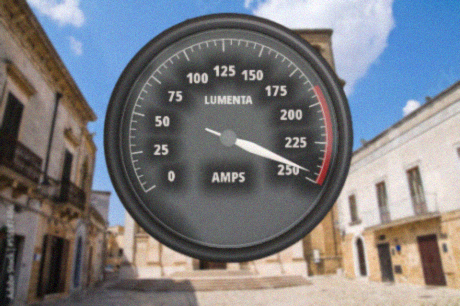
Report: 245; A
